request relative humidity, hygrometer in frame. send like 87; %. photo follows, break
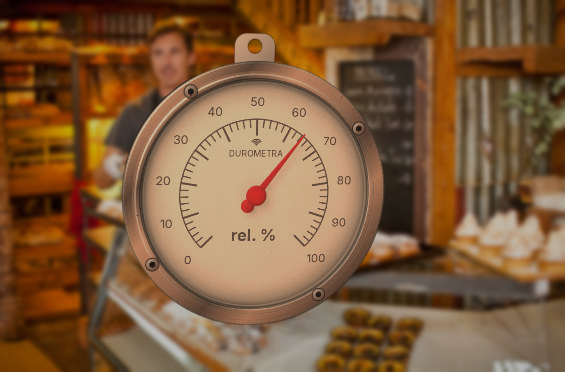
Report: 64; %
